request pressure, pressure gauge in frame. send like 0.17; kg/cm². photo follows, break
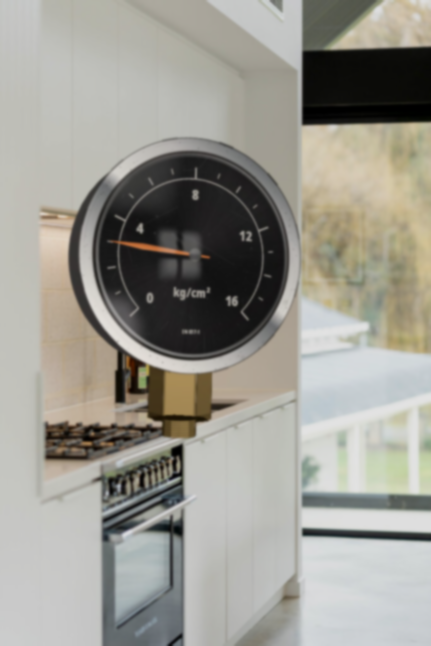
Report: 3; kg/cm²
